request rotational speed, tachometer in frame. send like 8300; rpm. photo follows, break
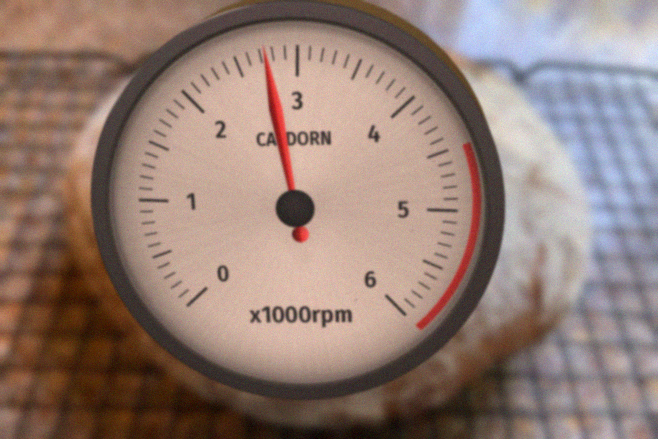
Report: 2750; rpm
